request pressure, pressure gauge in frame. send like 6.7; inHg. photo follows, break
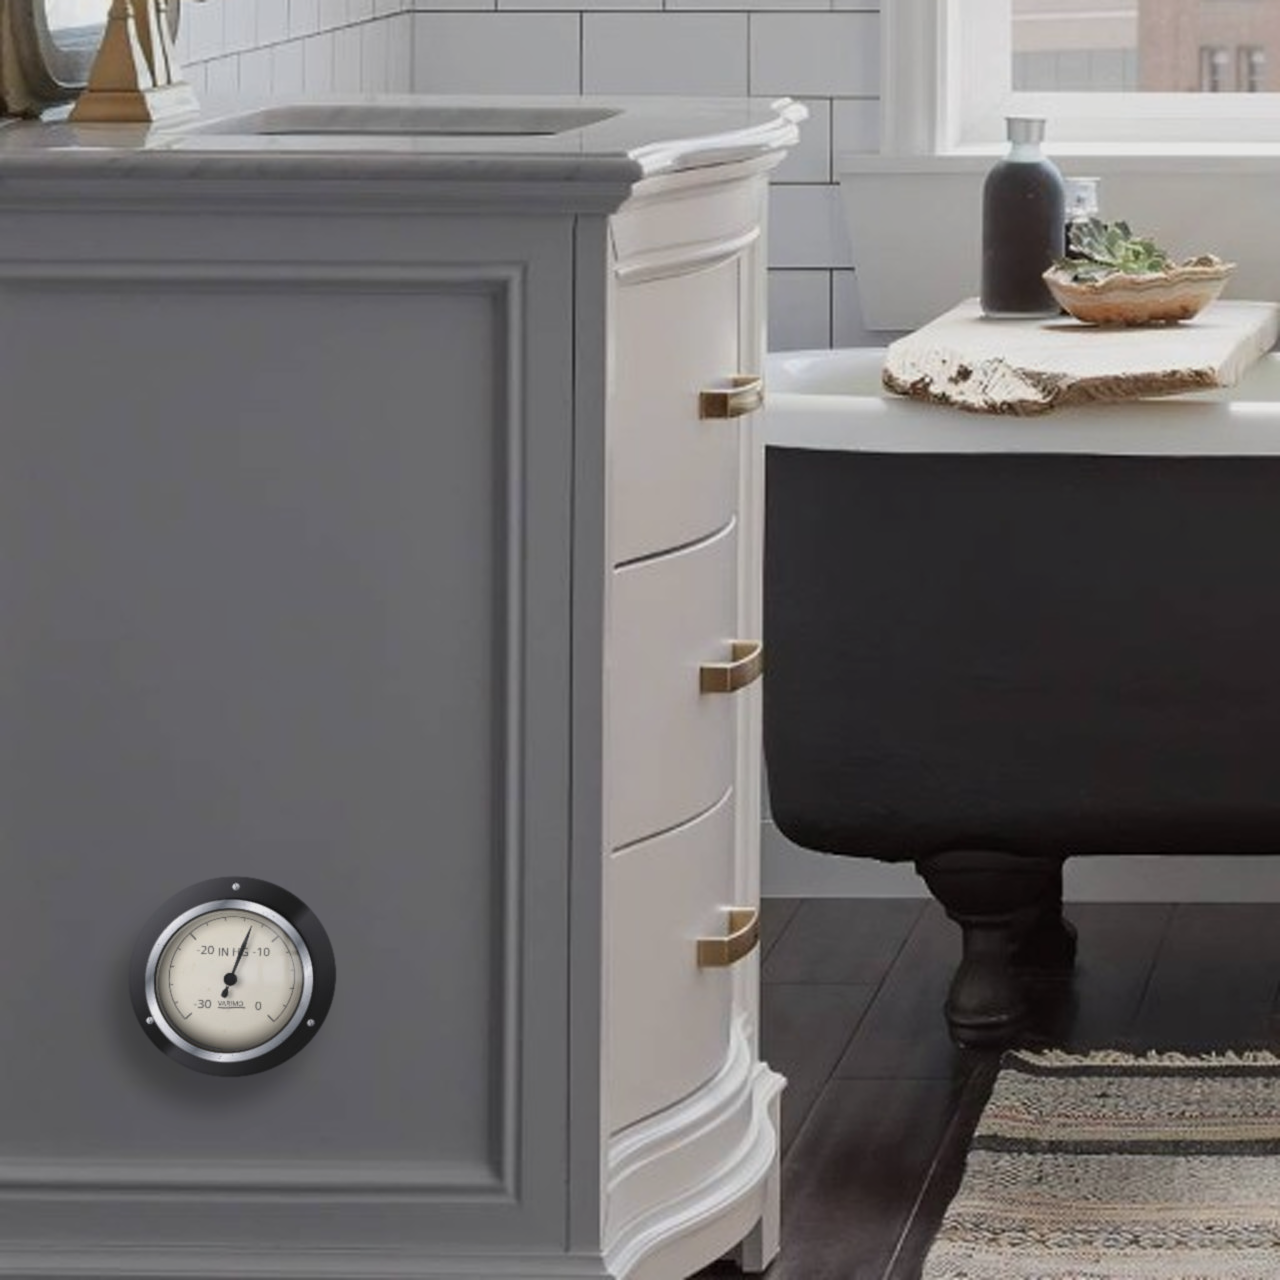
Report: -13; inHg
